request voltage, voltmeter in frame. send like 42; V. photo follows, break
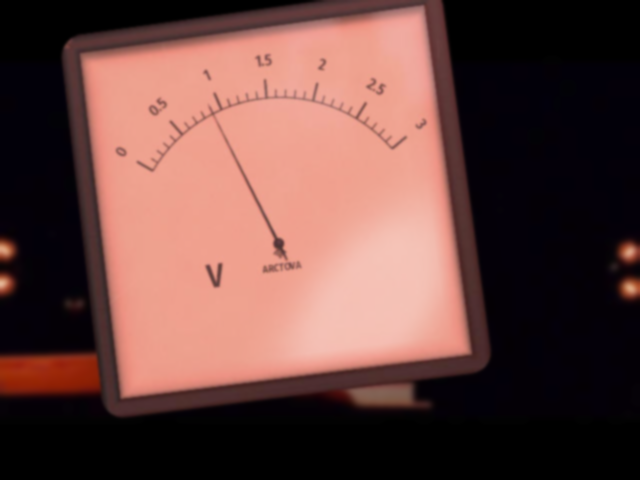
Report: 0.9; V
